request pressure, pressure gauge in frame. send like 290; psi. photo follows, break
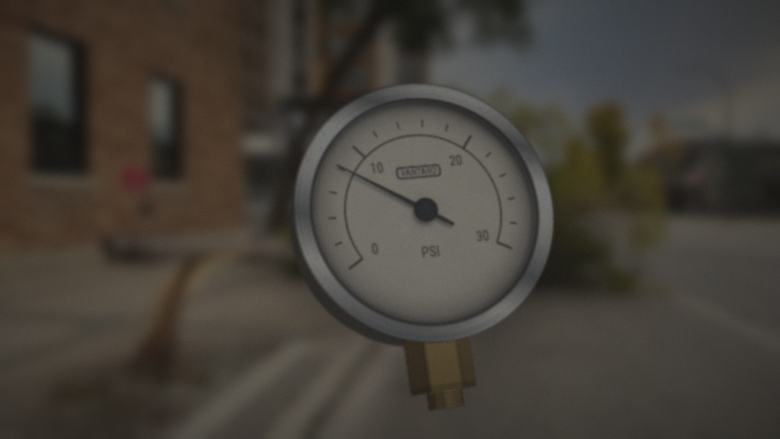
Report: 8; psi
